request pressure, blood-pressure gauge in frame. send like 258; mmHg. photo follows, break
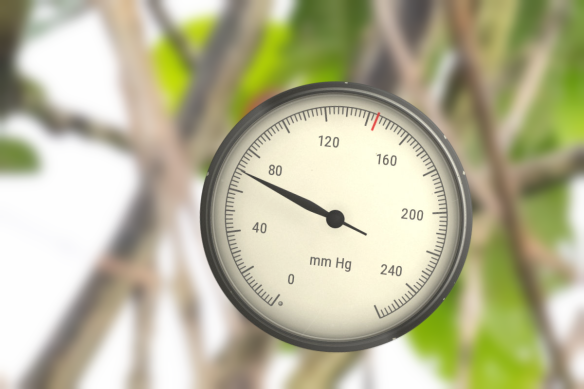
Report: 70; mmHg
